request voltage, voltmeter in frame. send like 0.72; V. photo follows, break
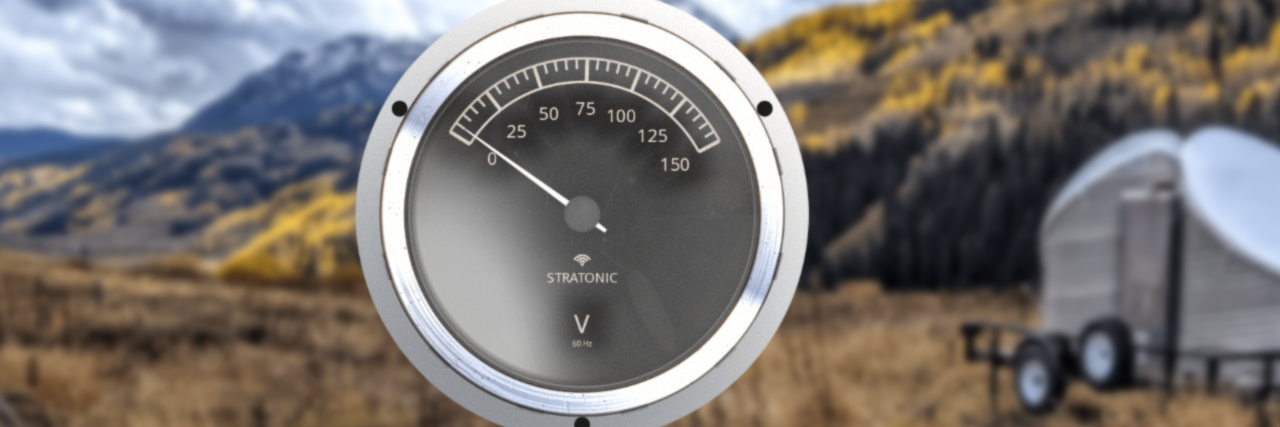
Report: 5; V
